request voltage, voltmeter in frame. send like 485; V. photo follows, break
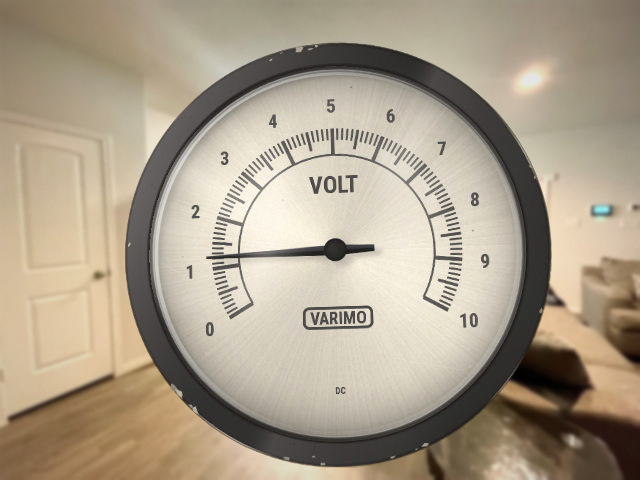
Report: 1.2; V
